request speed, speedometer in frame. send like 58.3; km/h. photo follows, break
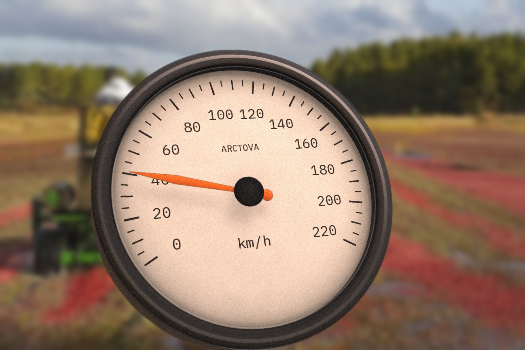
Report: 40; km/h
